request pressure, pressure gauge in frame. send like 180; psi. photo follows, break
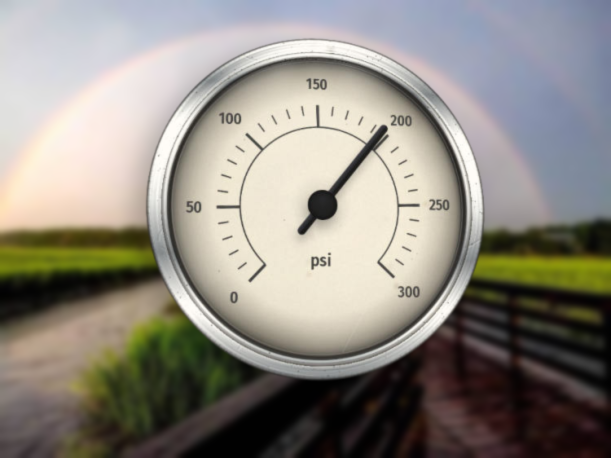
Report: 195; psi
